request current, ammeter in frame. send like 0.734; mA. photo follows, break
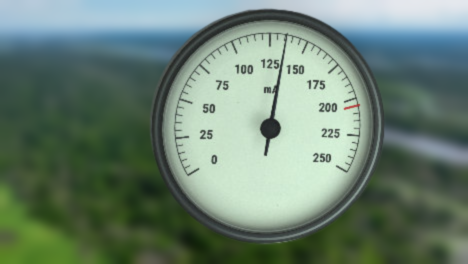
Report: 135; mA
